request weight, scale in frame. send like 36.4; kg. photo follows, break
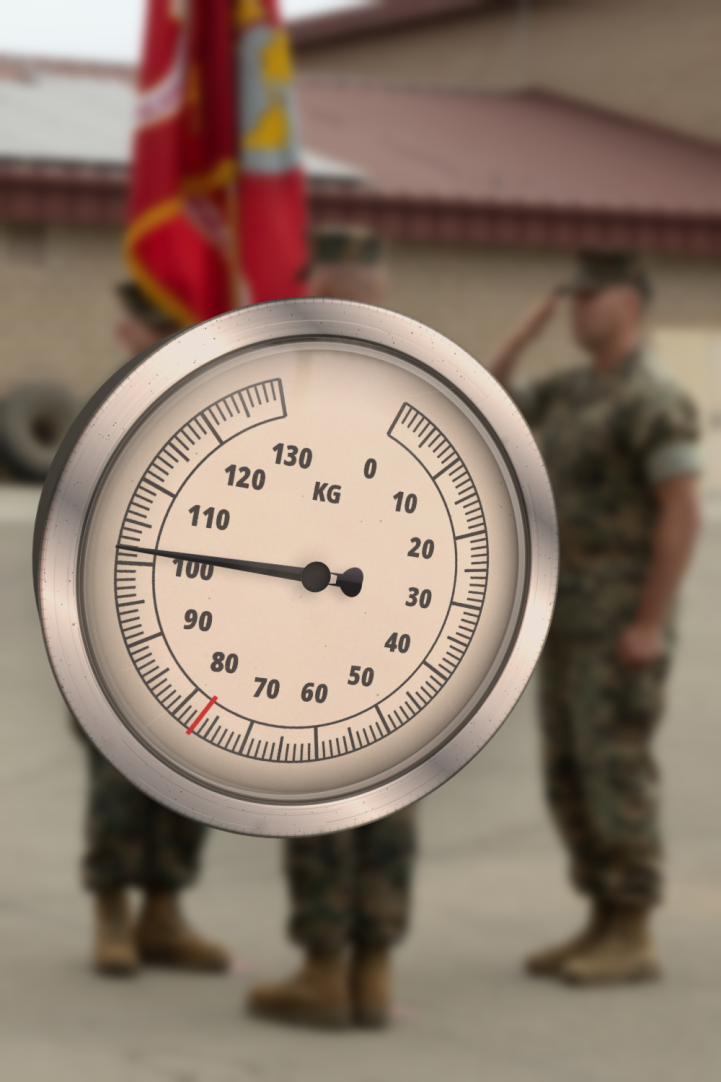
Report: 102; kg
